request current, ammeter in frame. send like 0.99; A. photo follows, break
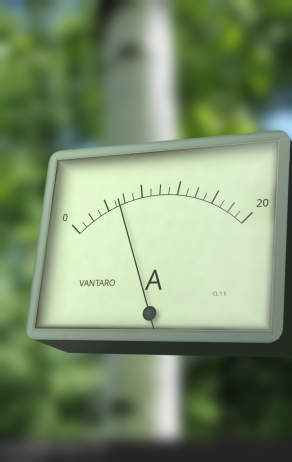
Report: 5.5; A
